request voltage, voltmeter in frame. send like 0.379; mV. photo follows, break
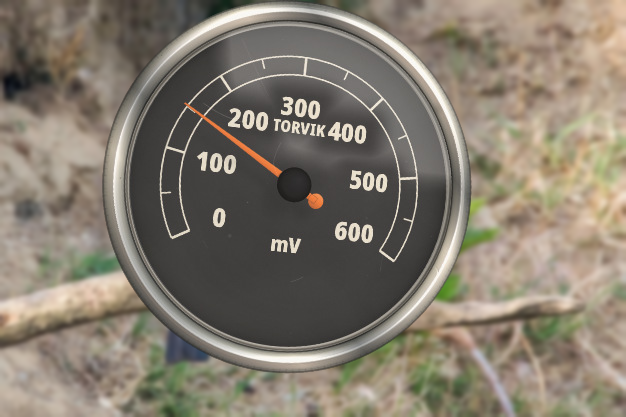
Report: 150; mV
